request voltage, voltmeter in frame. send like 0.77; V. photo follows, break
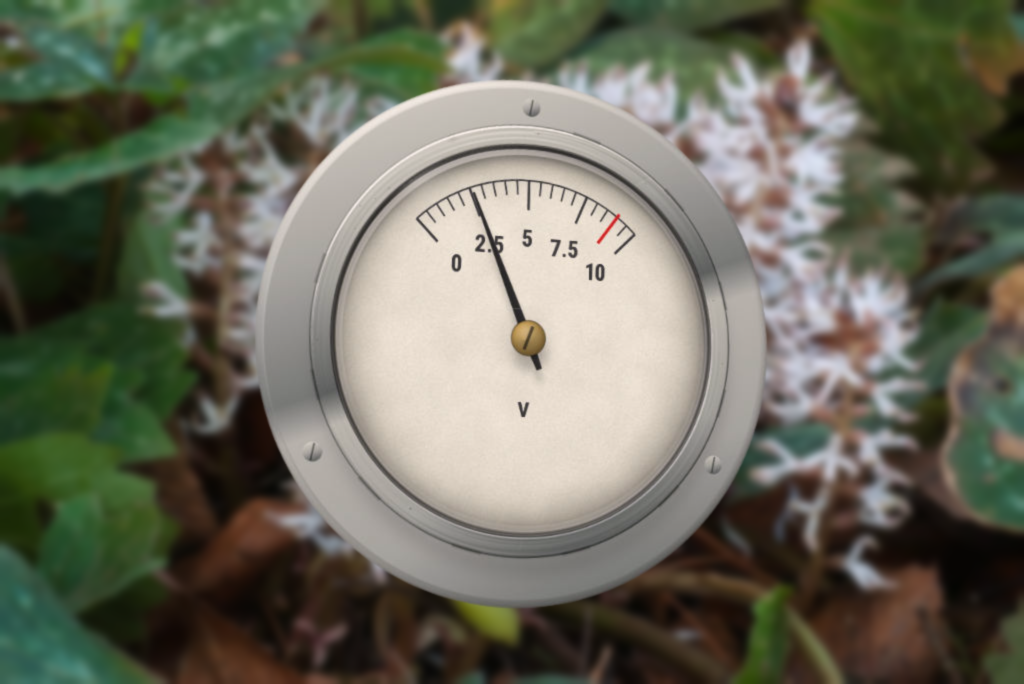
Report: 2.5; V
